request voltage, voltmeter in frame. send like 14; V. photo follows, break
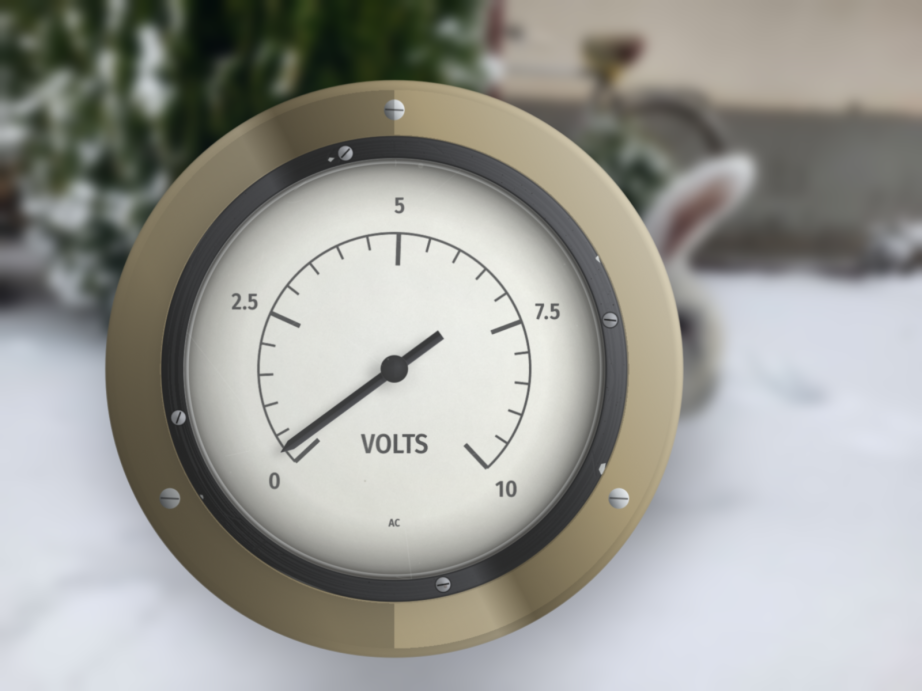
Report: 0.25; V
